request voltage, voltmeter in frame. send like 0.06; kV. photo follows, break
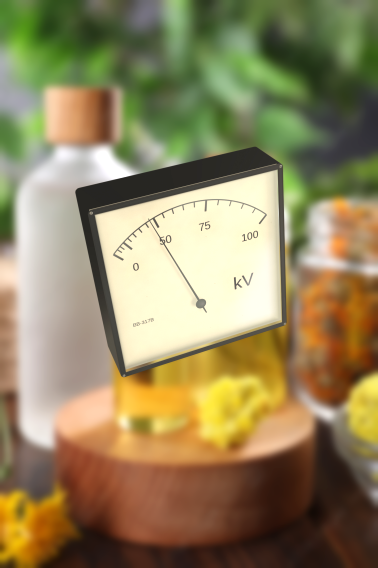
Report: 47.5; kV
